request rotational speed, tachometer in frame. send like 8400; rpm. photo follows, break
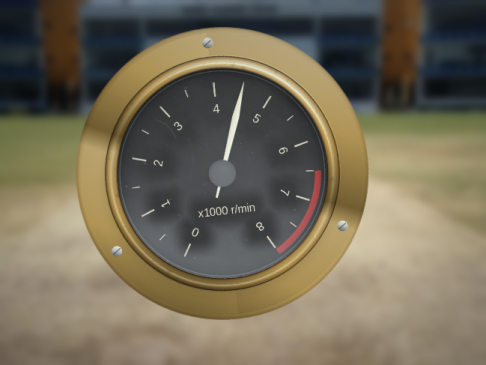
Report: 4500; rpm
